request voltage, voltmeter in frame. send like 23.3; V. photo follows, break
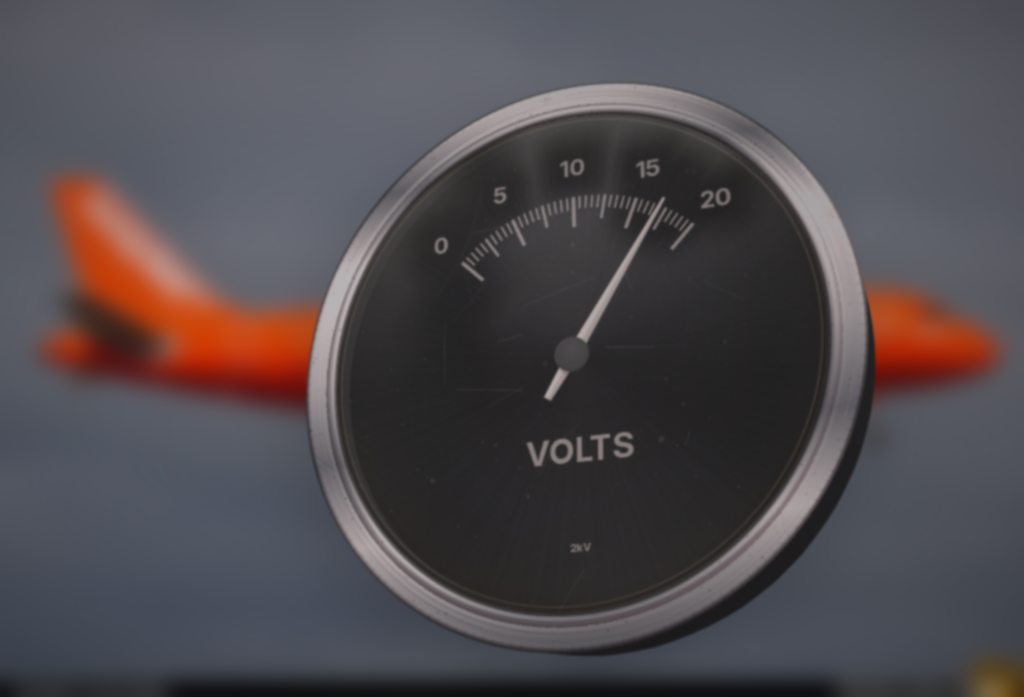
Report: 17.5; V
